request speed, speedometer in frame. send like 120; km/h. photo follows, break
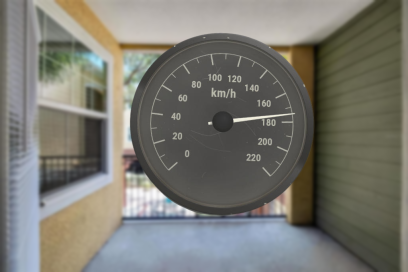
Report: 175; km/h
